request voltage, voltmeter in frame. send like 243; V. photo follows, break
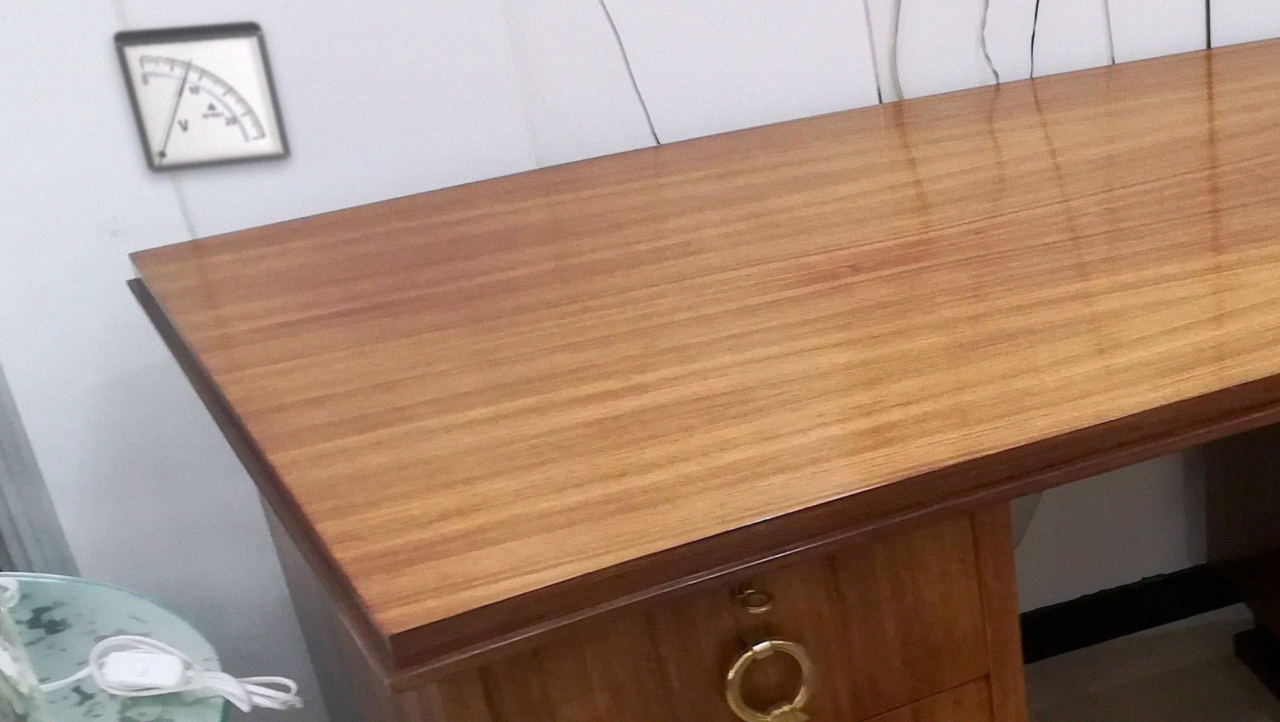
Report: 7.5; V
